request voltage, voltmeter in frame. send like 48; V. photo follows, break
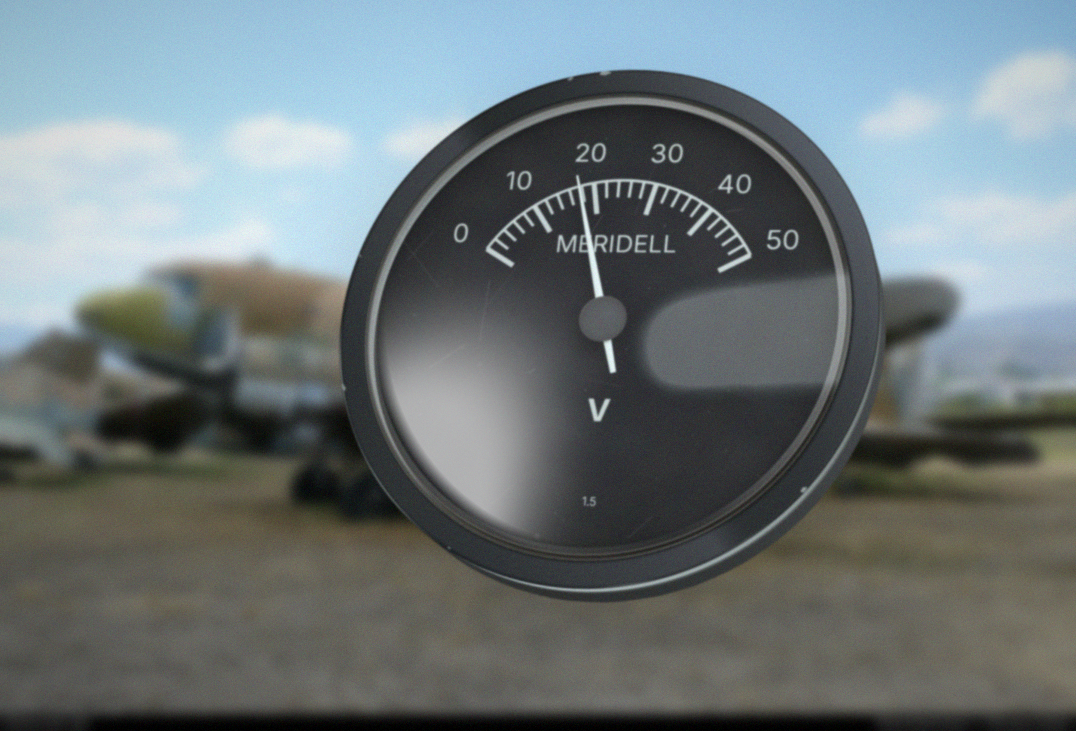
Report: 18; V
